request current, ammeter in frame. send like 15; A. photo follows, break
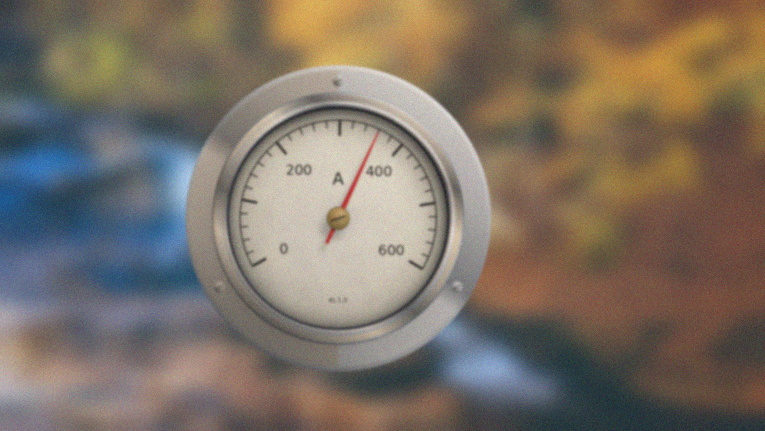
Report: 360; A
